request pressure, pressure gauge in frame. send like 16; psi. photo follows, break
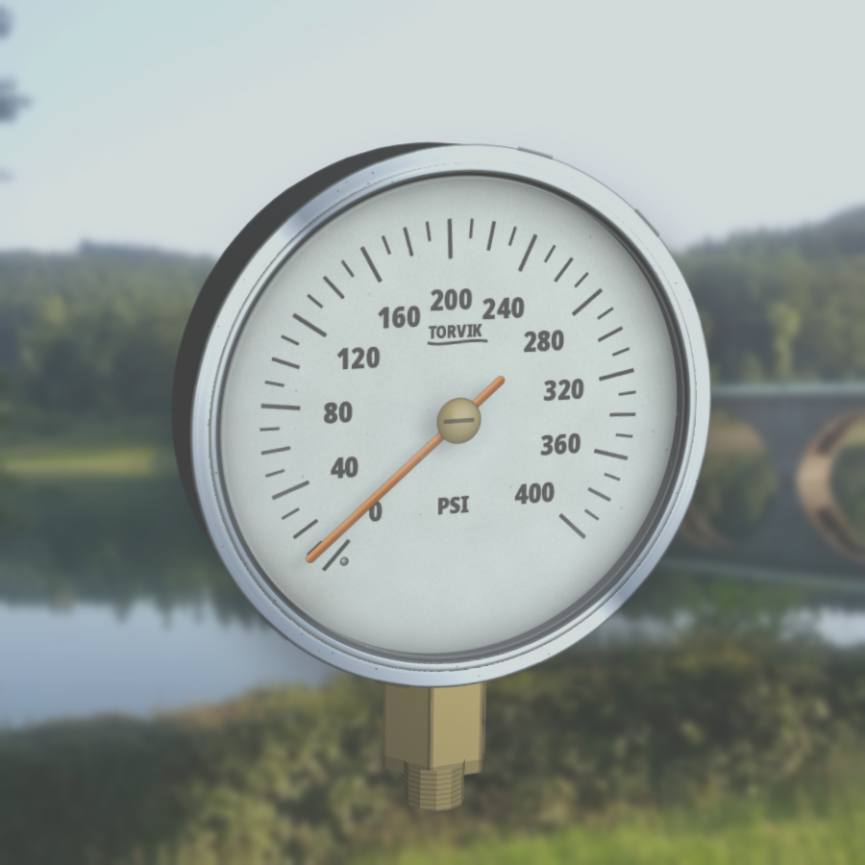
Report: 10; psi
